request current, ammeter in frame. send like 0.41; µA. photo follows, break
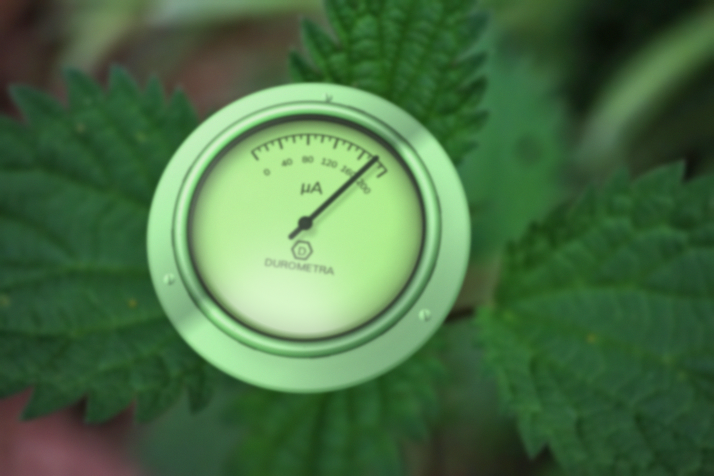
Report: 180; µA
